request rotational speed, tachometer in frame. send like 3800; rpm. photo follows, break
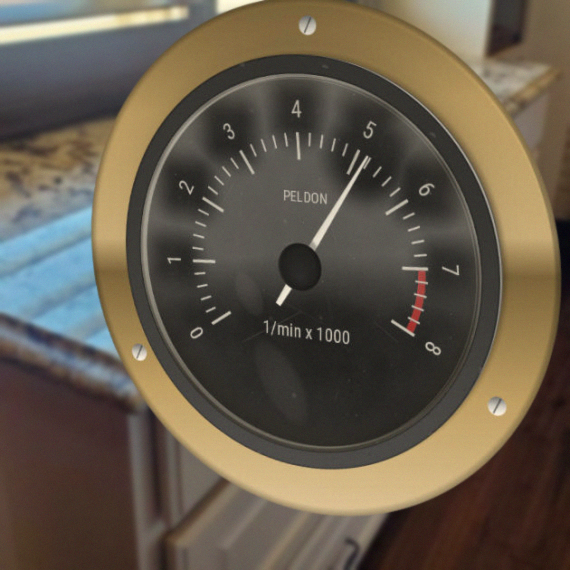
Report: 5200; rpm
